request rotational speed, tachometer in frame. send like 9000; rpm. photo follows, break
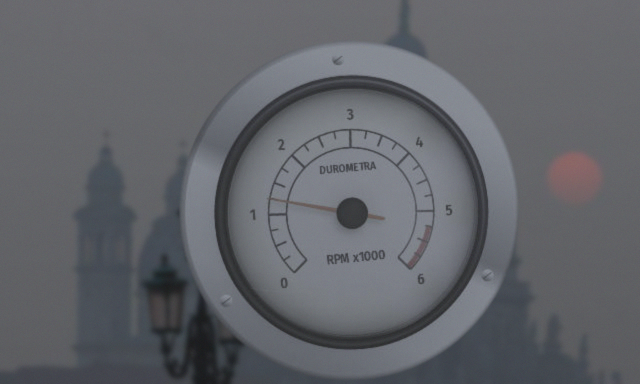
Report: 1250; rpm
